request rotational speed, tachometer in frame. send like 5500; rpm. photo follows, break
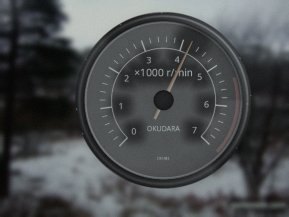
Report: 4200; rpm
